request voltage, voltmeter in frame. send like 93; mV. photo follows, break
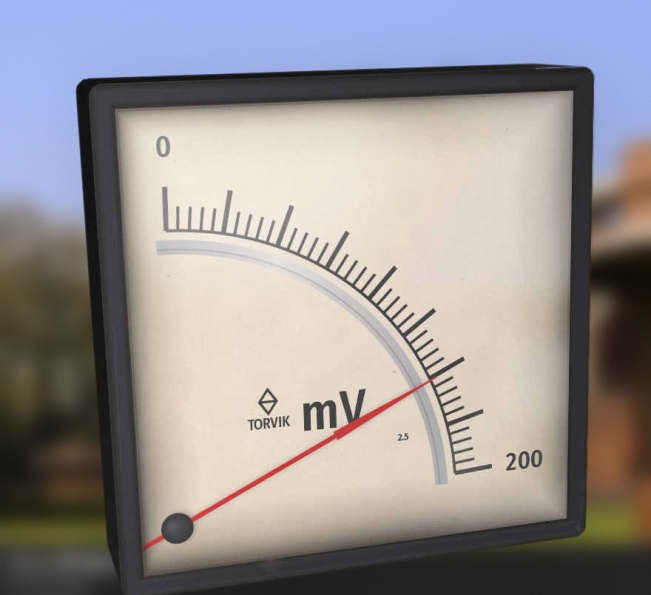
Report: 150; mV
